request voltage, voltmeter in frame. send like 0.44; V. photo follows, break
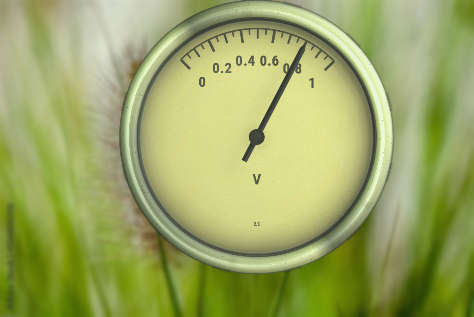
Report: 0.8; V
